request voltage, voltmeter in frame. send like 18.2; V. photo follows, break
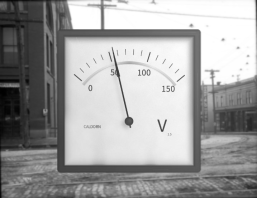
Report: 55; V
